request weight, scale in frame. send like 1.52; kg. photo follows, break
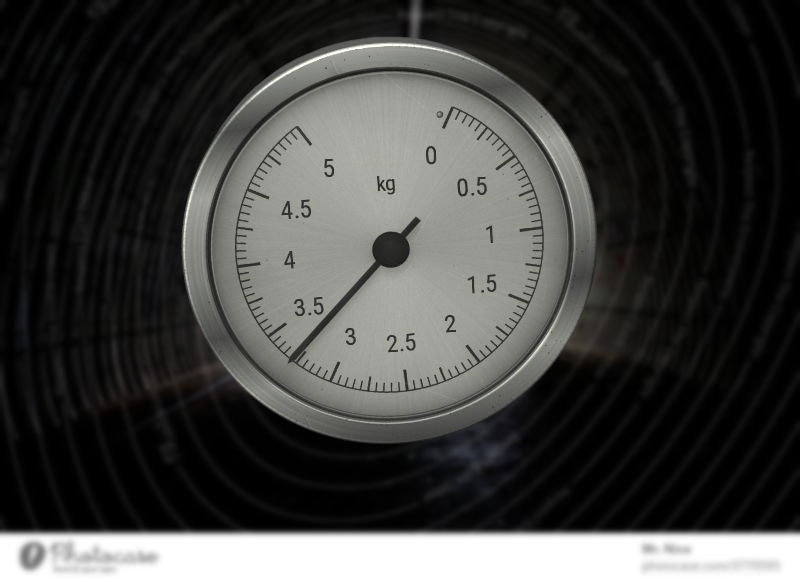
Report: 3.3; kg
